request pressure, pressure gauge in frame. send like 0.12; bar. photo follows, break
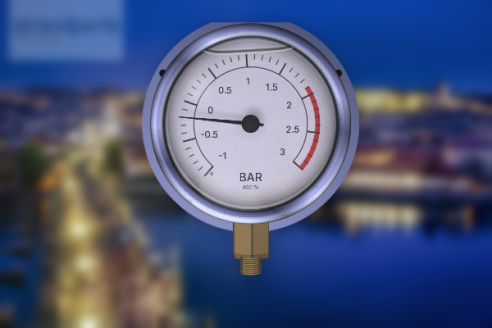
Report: -0.2; bar
